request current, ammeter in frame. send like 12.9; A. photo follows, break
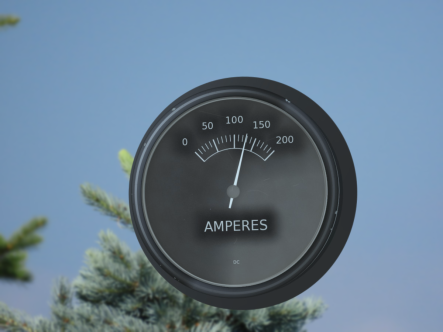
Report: 130; A
